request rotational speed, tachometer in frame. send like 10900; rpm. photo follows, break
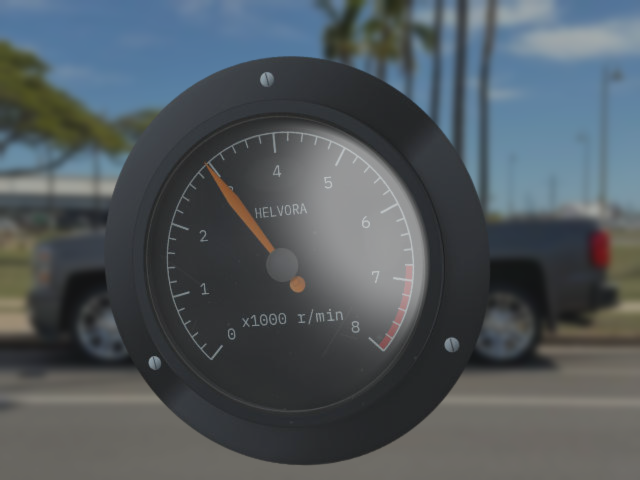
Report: 3000; rpm
